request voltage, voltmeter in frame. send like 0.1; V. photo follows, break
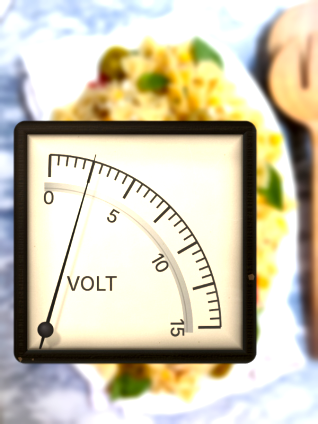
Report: 2.5; V
